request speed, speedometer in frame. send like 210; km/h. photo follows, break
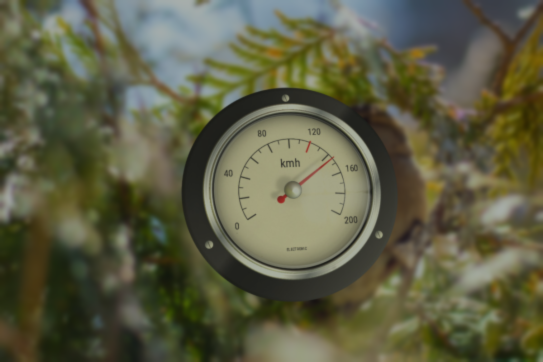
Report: 145; km/h
